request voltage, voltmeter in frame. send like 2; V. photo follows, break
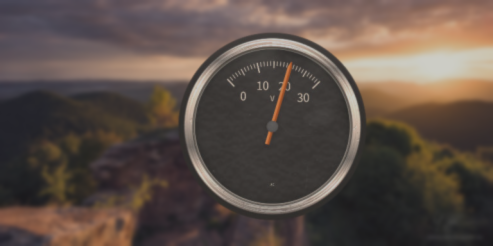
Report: 20; V
